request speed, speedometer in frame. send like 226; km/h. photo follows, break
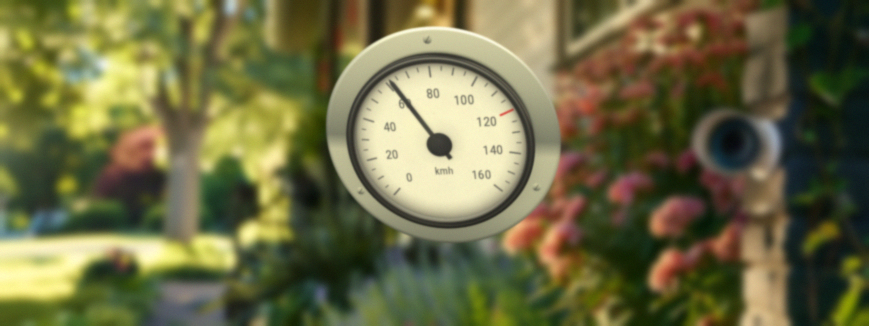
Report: 62.5; km/h
